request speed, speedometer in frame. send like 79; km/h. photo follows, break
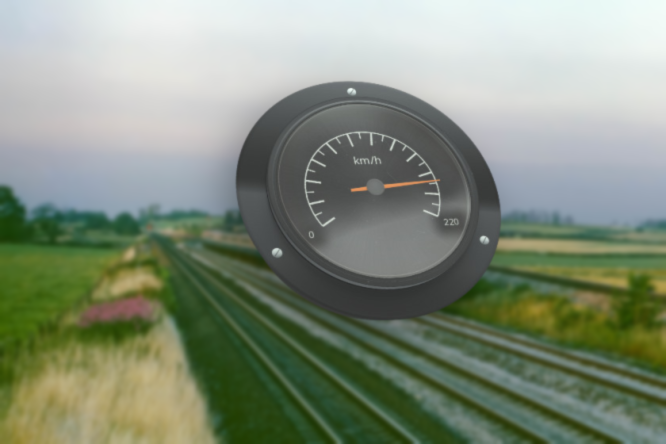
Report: 190; km/h
